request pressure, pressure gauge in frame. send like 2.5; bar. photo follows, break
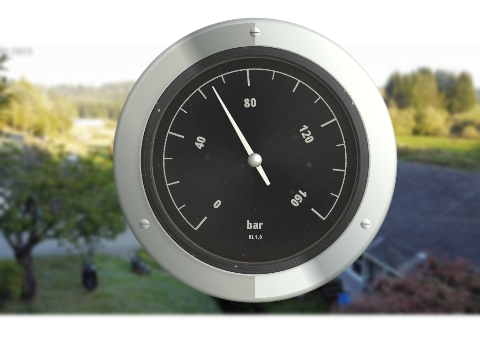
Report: 65; bar
